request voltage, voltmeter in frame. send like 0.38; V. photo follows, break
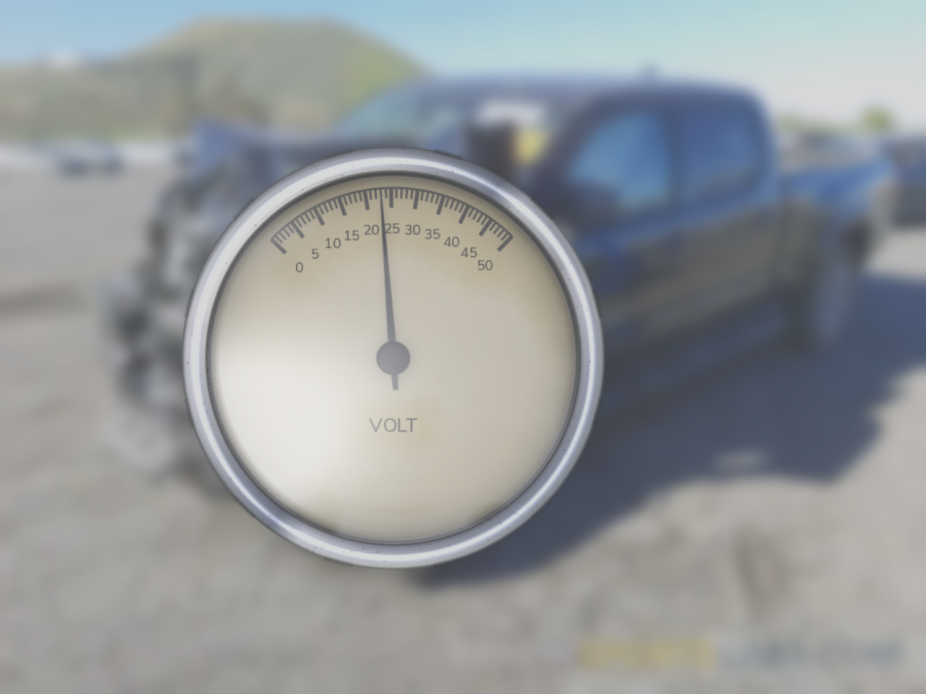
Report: 23; V
